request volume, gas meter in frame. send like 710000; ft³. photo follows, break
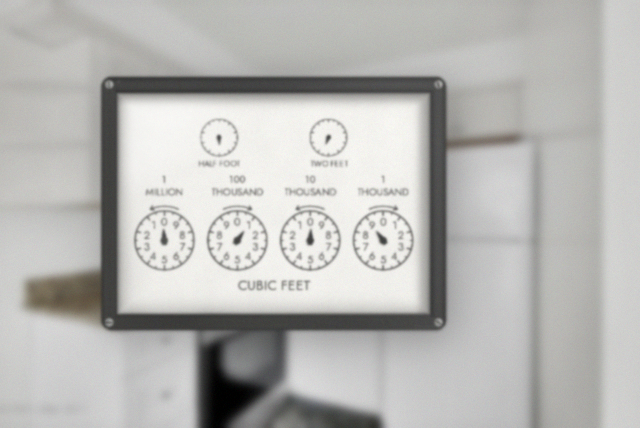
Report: 9900; ft³
